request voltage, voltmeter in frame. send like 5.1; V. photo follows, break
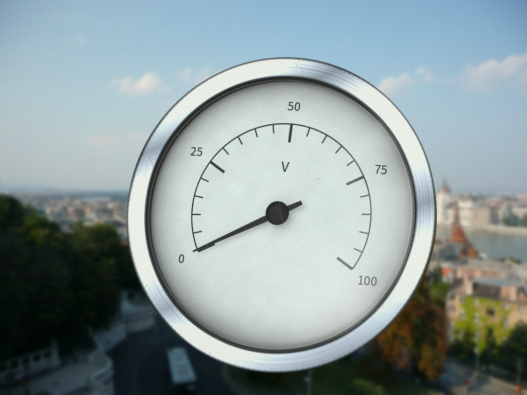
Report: 0; V
